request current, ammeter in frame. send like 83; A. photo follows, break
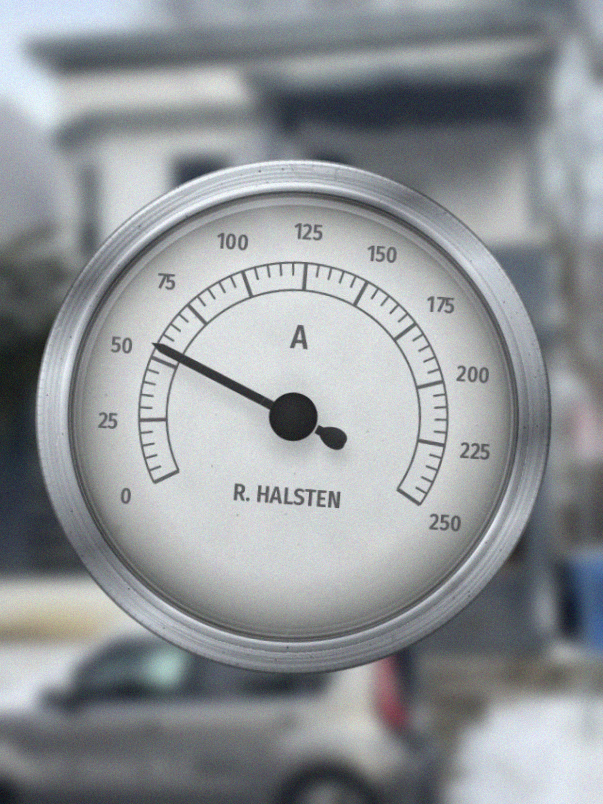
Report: 55; A
